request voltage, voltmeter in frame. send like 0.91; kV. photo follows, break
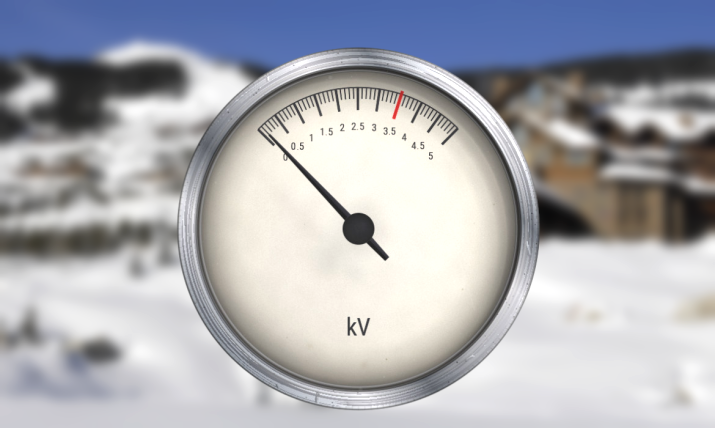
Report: 0.1; kV
